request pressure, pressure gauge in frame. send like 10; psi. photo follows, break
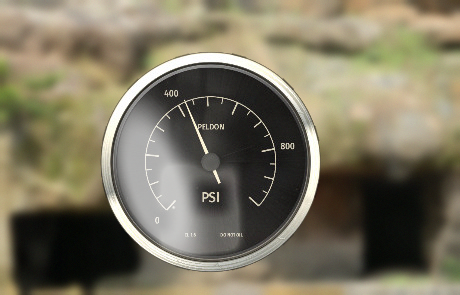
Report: 425; psi
